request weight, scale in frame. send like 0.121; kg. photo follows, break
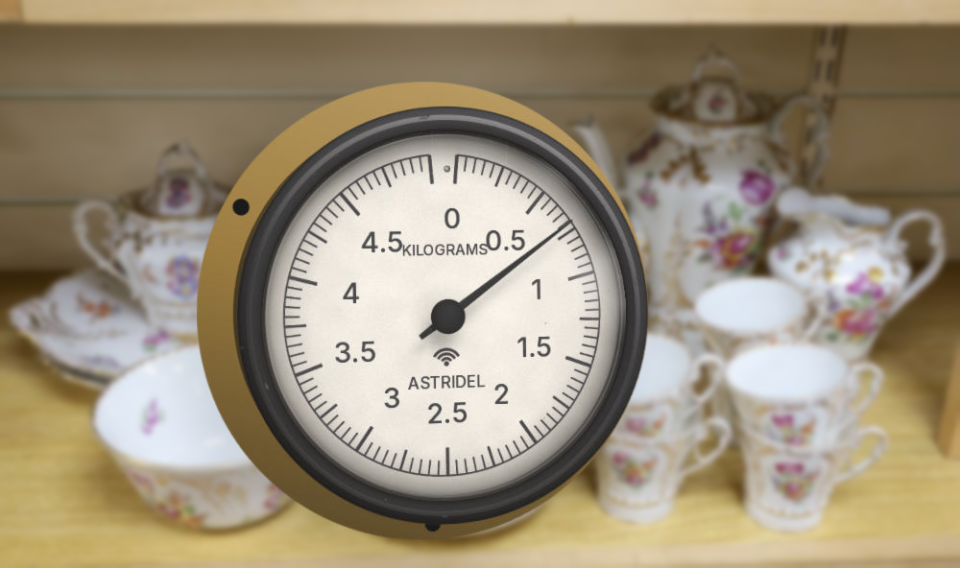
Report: 0.7; kg
